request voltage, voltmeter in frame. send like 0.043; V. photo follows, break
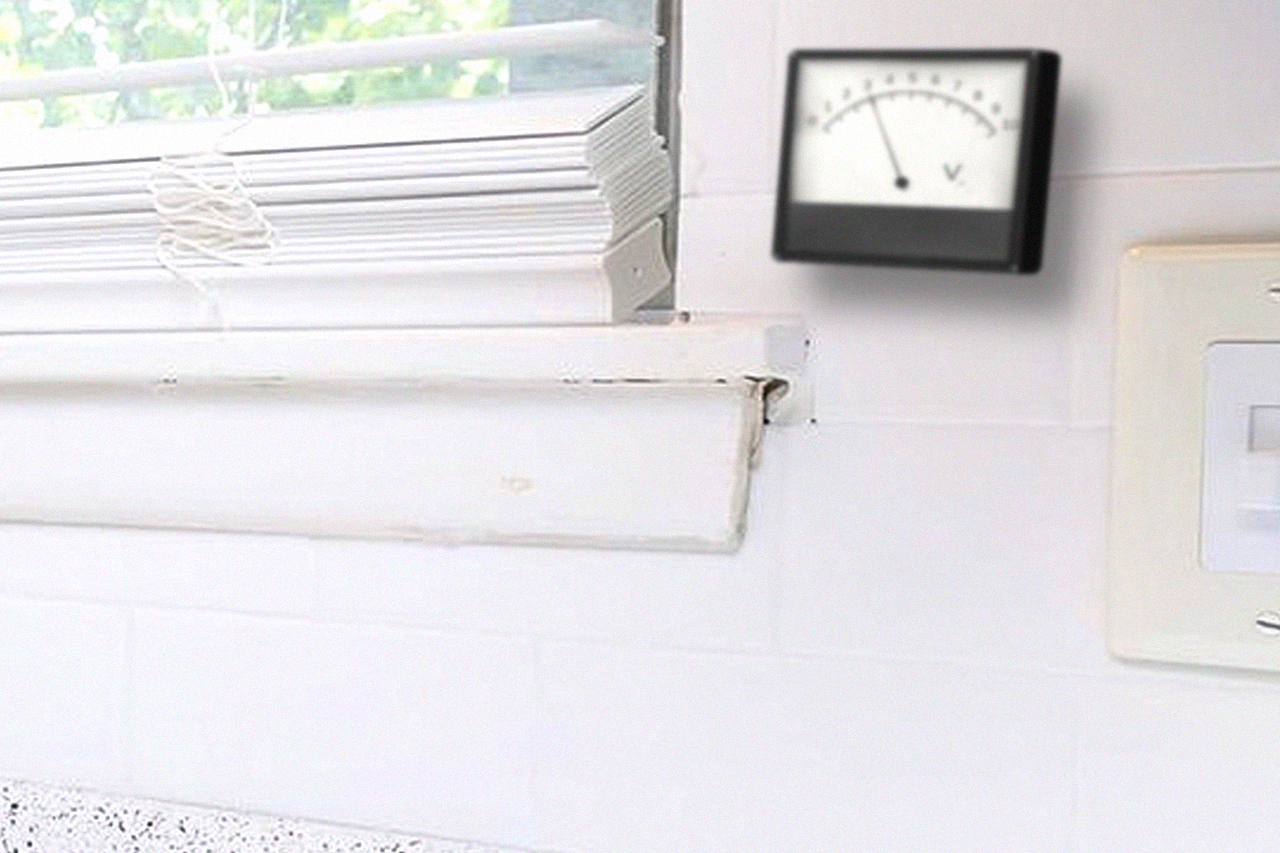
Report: 3; V
